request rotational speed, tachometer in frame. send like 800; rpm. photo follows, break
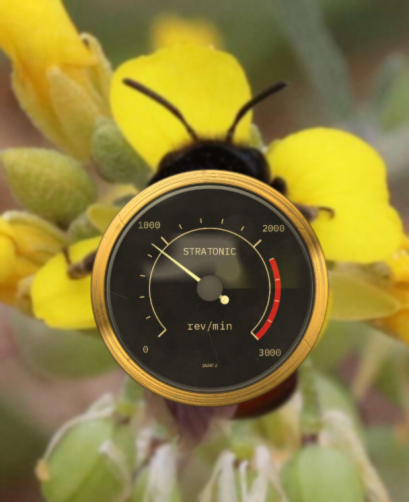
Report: 900; rpm
